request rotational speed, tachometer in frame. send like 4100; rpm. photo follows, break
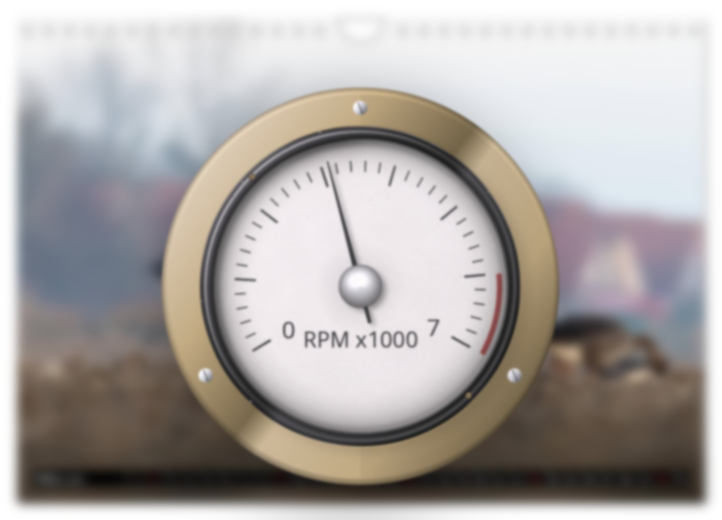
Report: 3100; rpm
